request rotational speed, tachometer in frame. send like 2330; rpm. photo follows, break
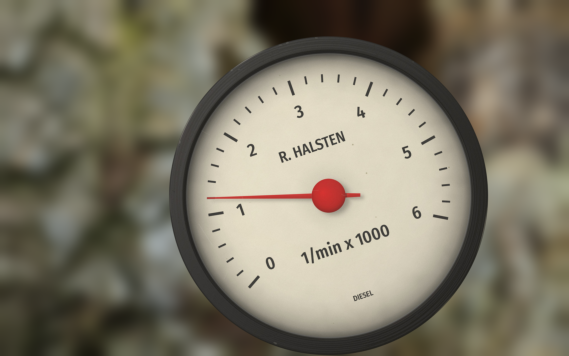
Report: 1200; rpm
